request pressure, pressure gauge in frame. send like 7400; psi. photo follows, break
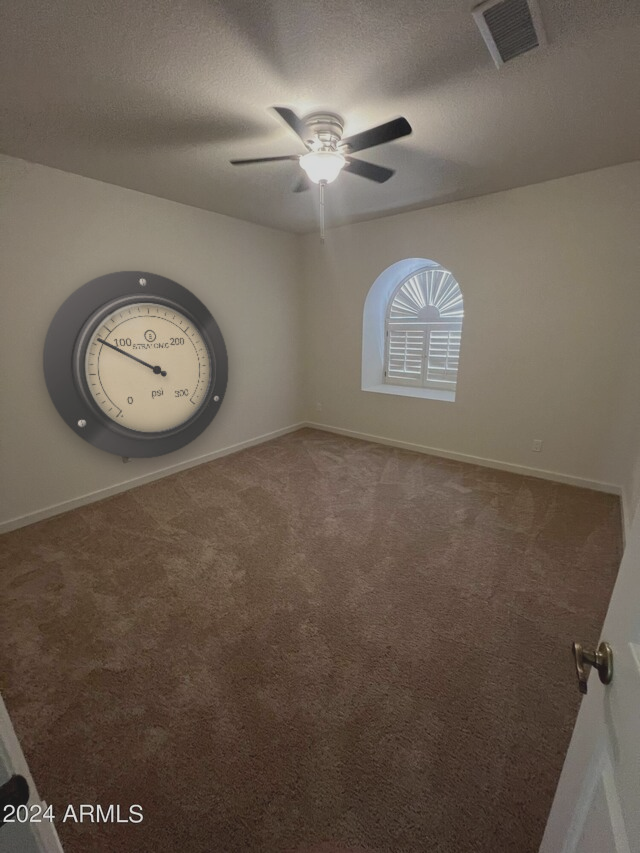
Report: 85; psi
